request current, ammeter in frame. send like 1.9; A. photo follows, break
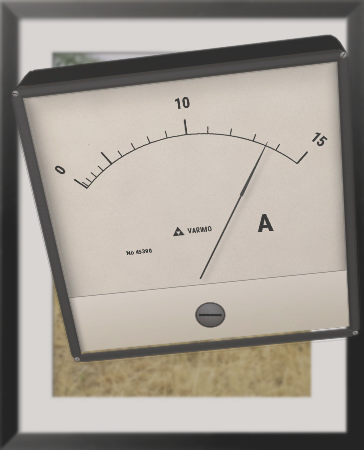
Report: 13.5; A
